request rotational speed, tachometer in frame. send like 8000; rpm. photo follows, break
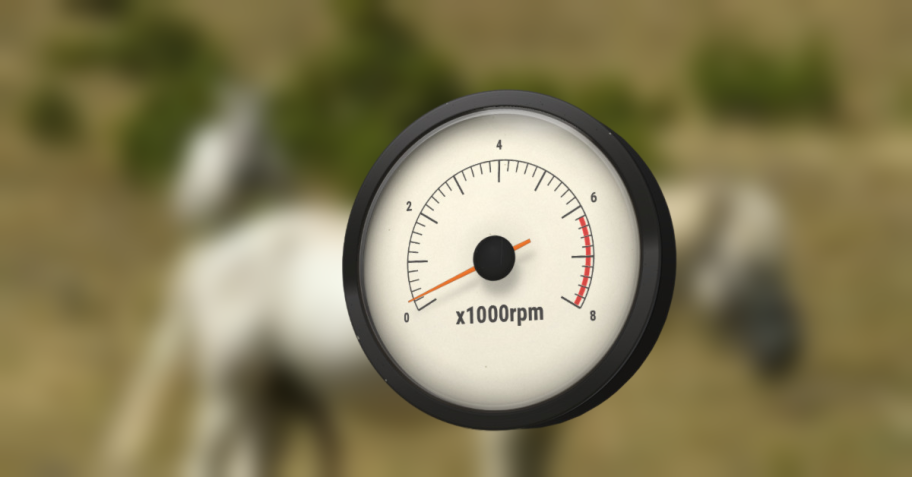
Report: 200; rpm
